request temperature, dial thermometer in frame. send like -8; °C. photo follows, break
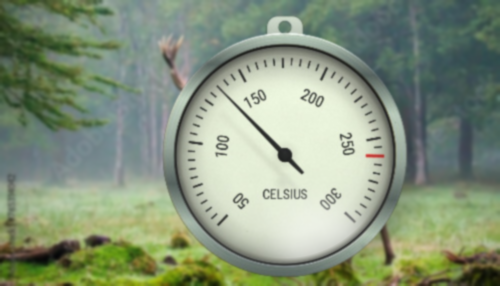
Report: 135; °C
